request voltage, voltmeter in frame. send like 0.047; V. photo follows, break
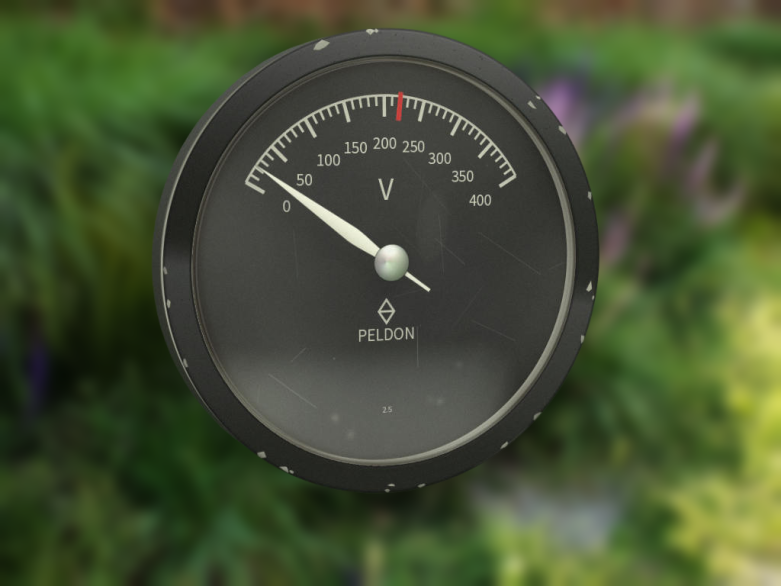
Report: 20; V
